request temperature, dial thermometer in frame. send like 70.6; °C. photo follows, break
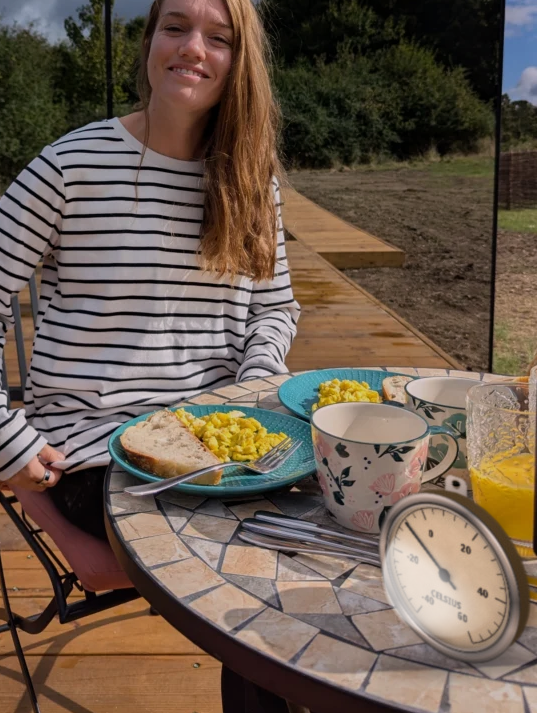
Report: -8; °C
